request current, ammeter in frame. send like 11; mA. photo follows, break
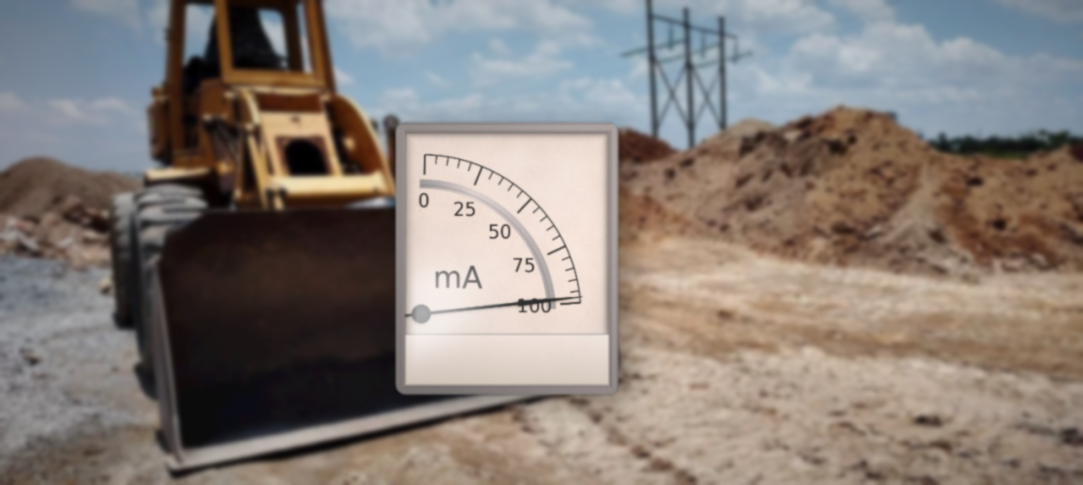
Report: 97.5; mA
